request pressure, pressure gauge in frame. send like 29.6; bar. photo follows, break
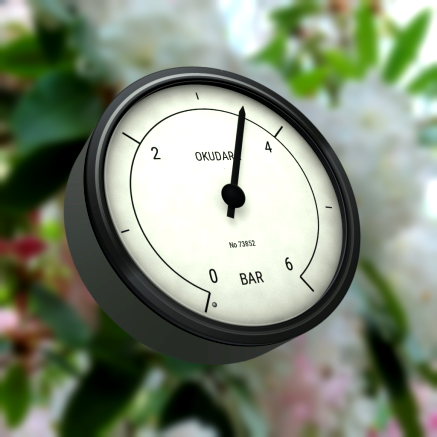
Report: 3.5; bar
